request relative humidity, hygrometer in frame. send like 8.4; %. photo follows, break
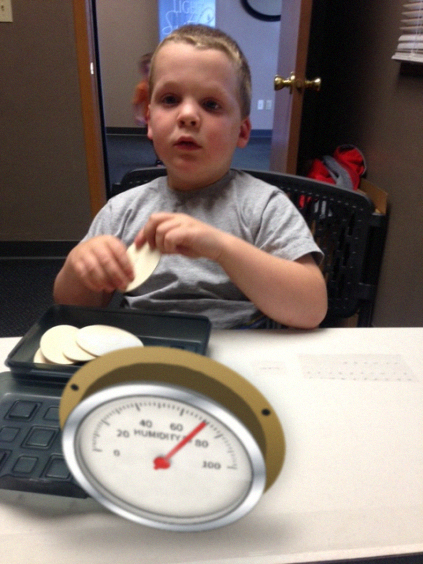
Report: 70; %
